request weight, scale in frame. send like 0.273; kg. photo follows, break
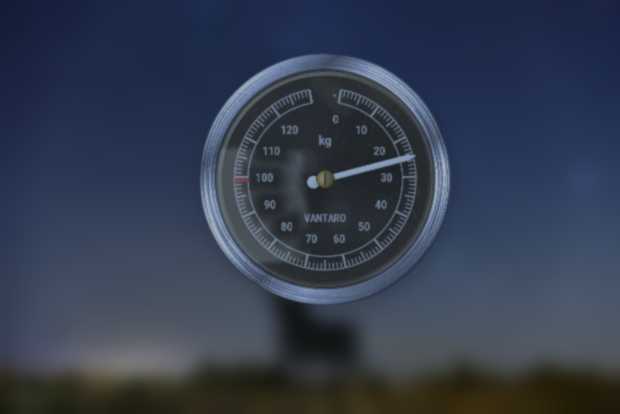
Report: 25; kg
